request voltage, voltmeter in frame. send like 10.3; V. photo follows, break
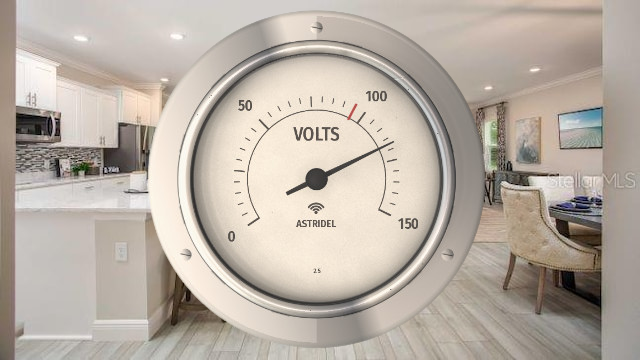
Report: 117.5; V
